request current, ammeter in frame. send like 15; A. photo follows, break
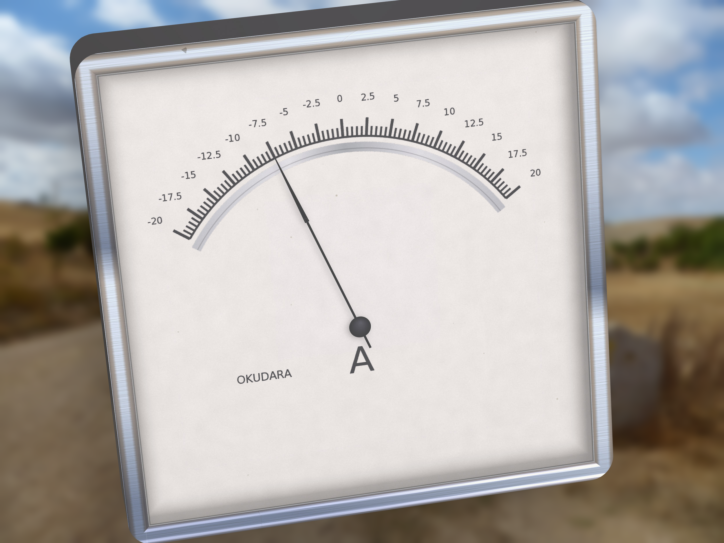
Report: -7.5; A
